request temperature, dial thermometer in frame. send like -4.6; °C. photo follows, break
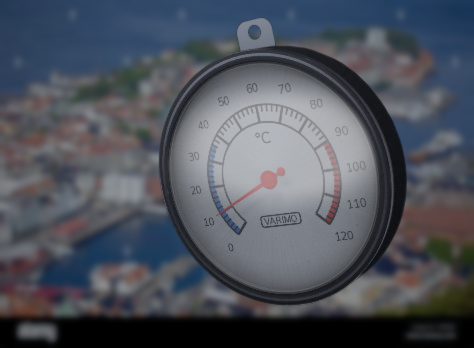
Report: 10; °C
